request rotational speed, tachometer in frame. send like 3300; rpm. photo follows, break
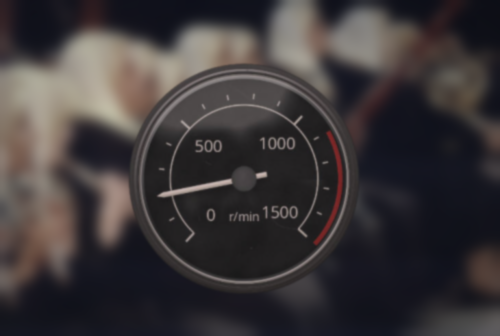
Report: 200; rpm
